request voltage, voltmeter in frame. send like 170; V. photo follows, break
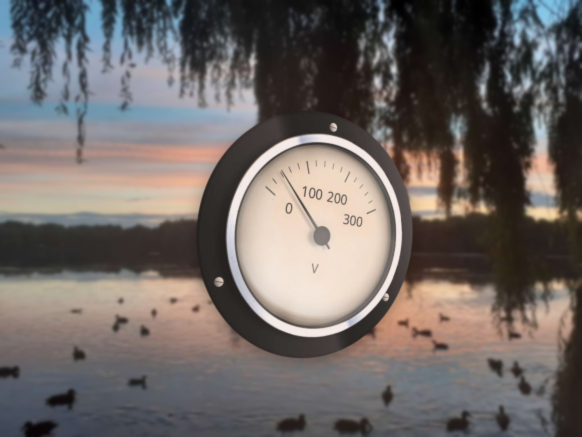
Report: 40; V
